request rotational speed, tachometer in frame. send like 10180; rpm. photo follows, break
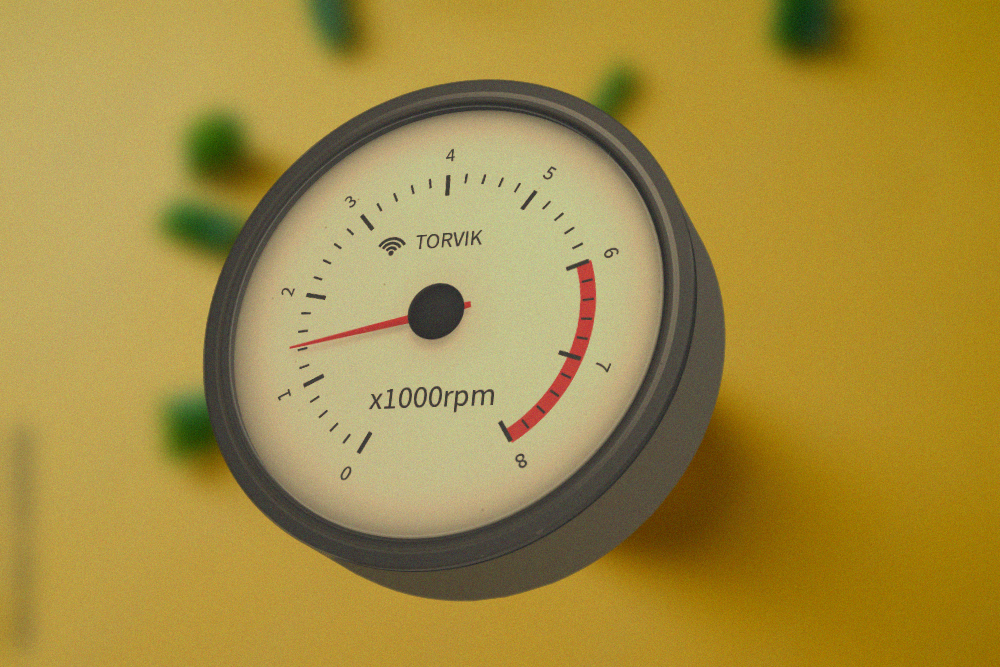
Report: 1400; rpm
